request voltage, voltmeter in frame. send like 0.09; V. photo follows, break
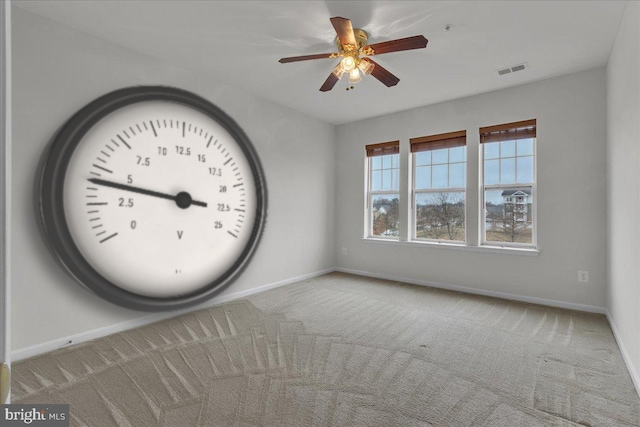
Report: 4; V
